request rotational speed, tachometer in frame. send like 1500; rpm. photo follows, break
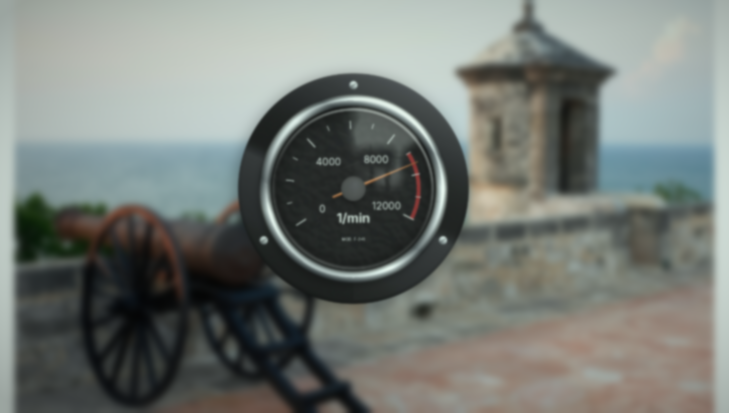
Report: 9500; rpm
